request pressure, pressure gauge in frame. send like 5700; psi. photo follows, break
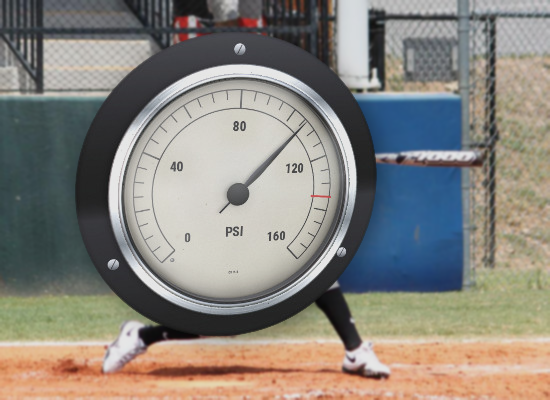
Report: 105; psi
